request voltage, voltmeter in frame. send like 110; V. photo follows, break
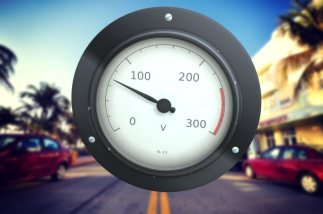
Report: 70; V
